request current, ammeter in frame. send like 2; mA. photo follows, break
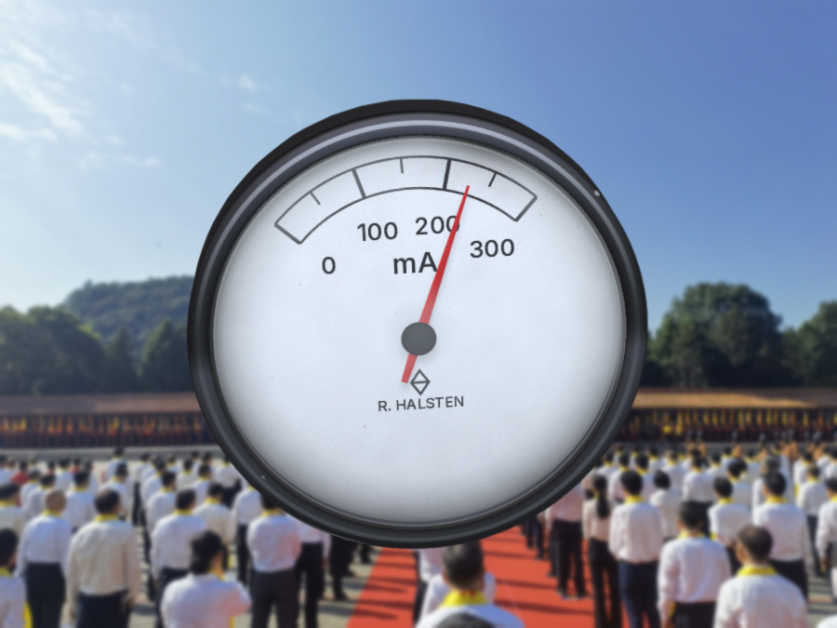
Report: 225; mA
